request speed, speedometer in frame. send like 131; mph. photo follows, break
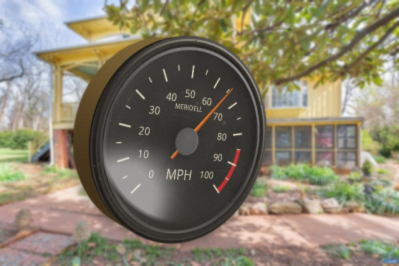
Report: 65; mph
